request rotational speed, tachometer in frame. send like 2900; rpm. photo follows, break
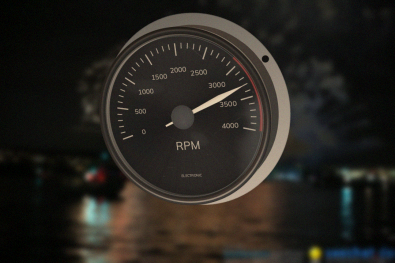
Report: 3300; rpm
